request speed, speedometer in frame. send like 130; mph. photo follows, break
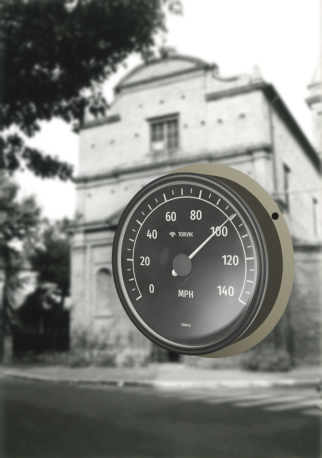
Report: 100; mph
